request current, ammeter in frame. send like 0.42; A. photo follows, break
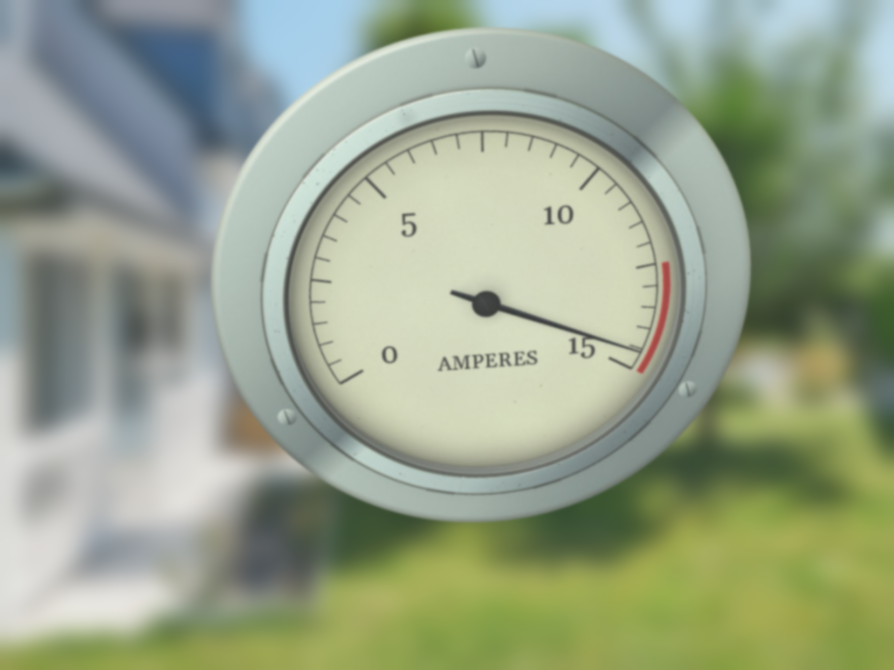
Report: 14.5; A
